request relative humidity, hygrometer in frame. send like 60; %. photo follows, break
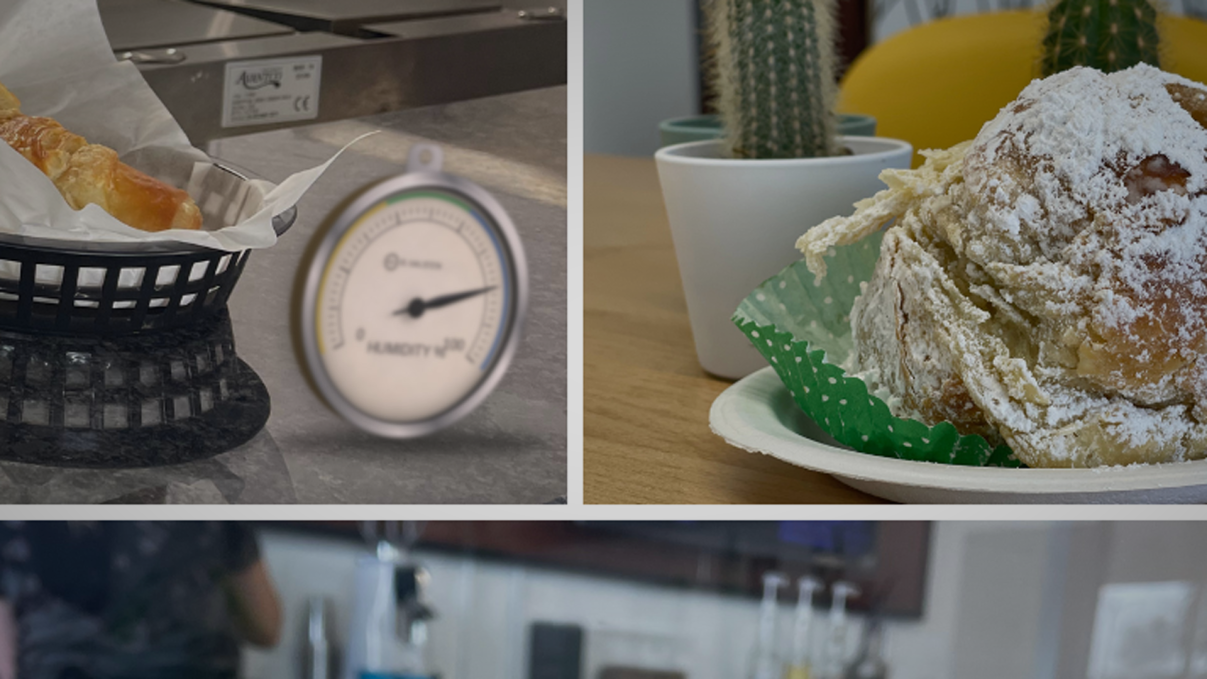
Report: 80; %
